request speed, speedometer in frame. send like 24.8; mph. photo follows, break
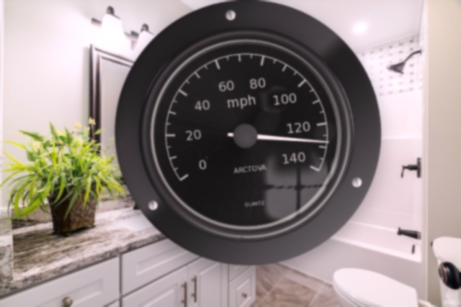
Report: 127.5; mph
